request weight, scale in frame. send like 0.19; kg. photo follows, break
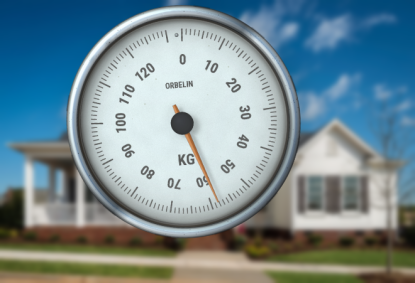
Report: 58; kg
